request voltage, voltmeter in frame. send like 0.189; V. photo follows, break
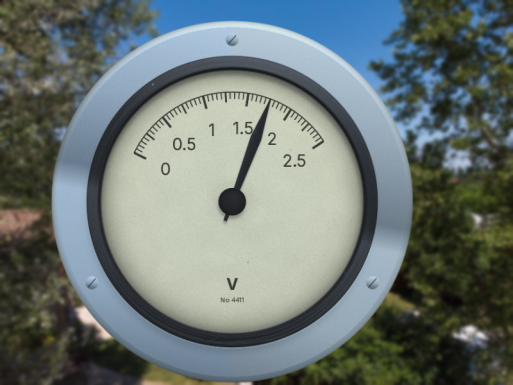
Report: 1.75; V
